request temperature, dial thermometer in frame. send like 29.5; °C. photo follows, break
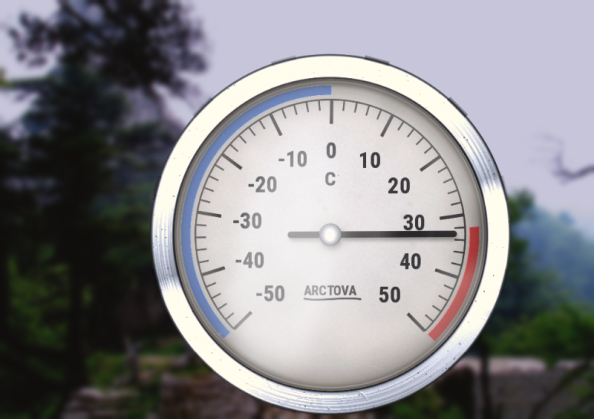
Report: 33; °C
